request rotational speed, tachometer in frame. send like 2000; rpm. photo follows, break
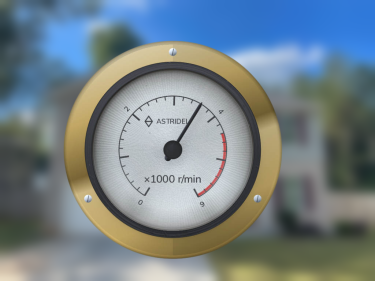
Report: 3600; rpm
